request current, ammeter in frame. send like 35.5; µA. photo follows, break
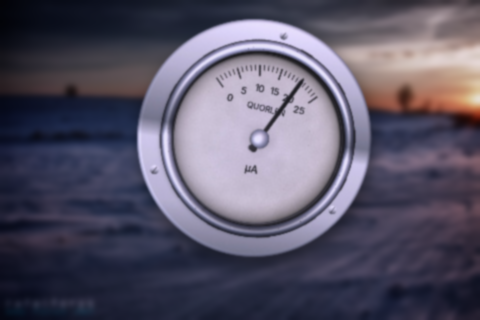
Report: 20; µA
